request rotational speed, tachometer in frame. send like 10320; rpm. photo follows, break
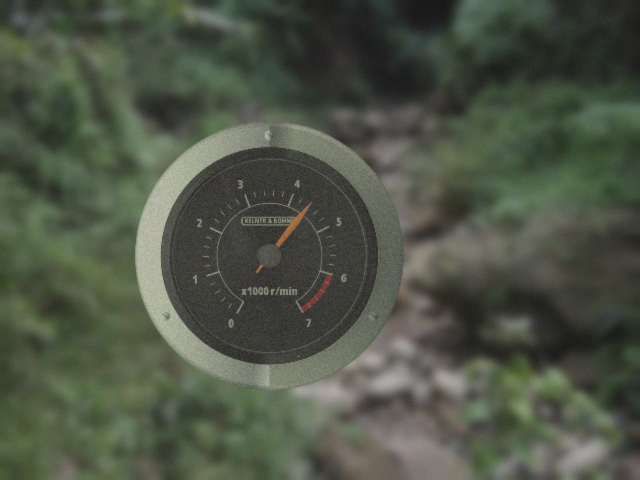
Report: 4400; rpm
